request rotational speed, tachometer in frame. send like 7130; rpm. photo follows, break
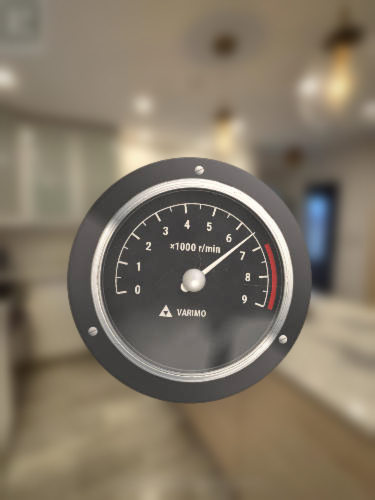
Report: 6500; rpm
